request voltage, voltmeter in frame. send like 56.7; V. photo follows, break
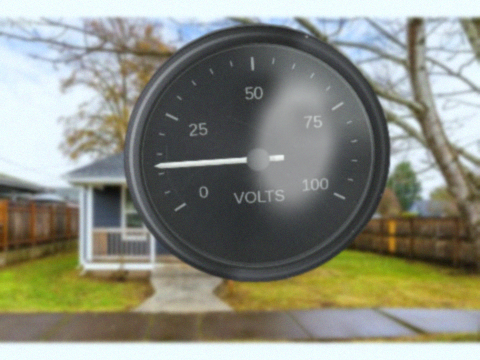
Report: 12.5; V
